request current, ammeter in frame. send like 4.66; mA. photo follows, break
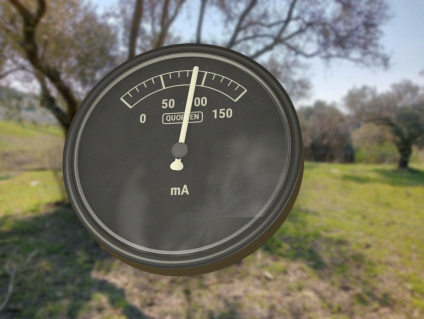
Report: 90; mA
